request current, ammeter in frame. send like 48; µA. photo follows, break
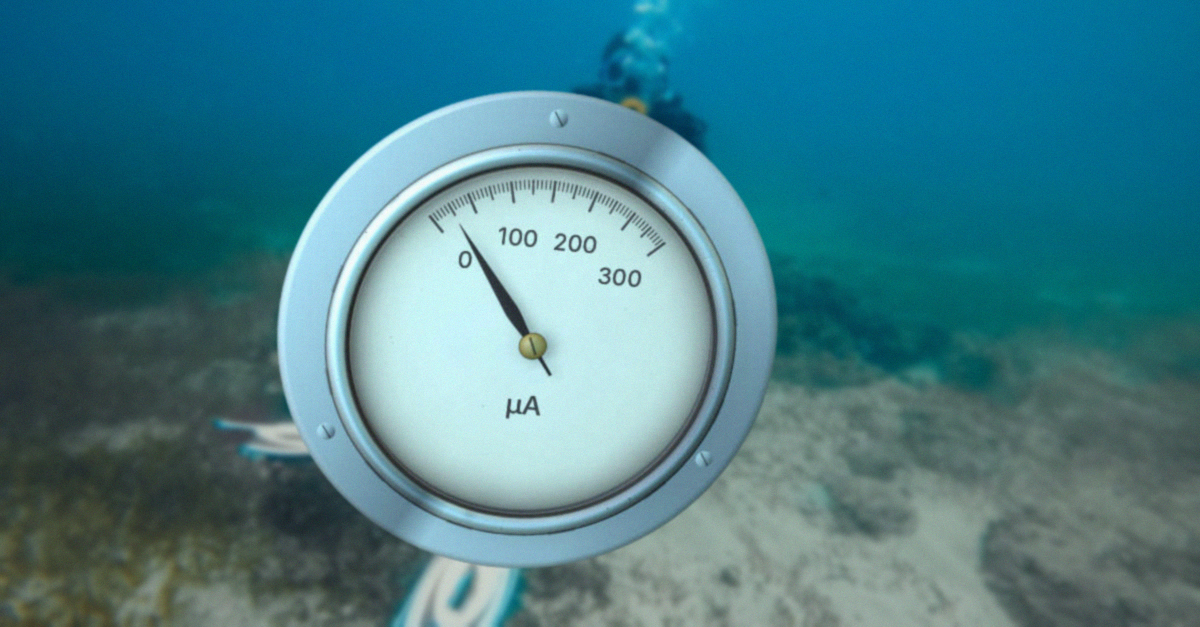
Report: 25; µA
